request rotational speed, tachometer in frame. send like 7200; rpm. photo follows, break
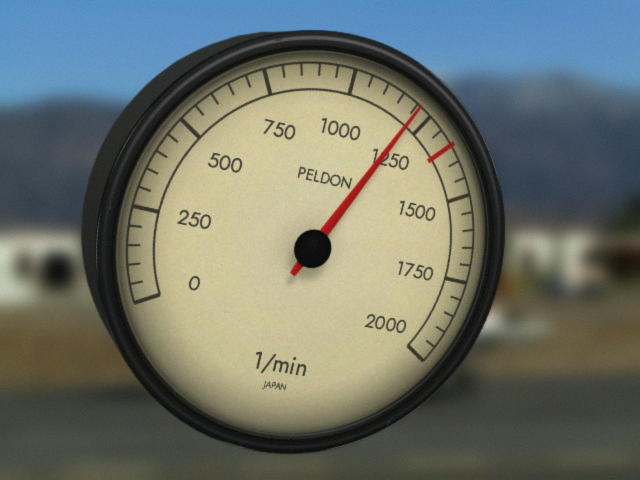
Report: 1200; rpm
